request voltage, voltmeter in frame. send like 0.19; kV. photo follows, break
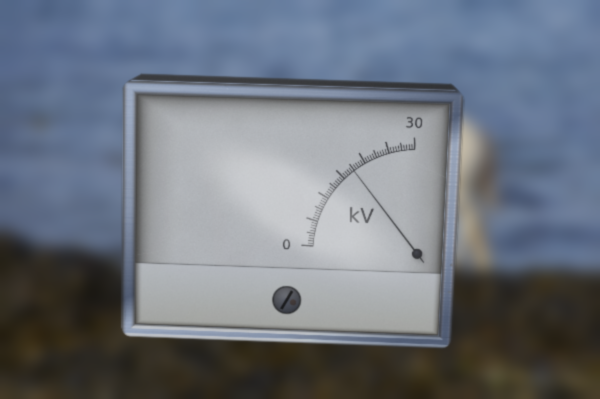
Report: 17.5; kV
